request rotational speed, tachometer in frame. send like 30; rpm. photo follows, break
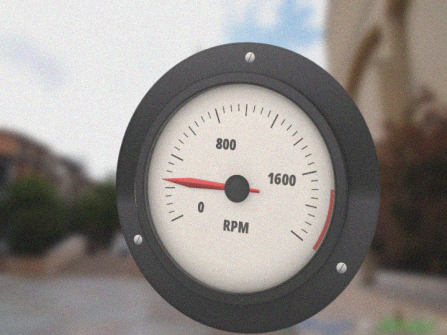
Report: 250; rpm
